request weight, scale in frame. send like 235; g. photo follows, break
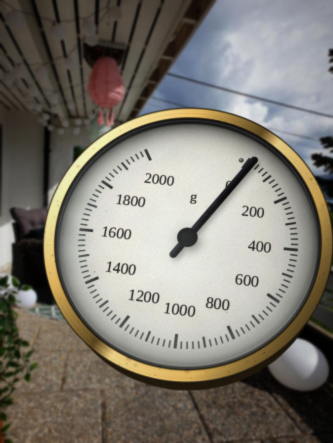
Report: 20; g
